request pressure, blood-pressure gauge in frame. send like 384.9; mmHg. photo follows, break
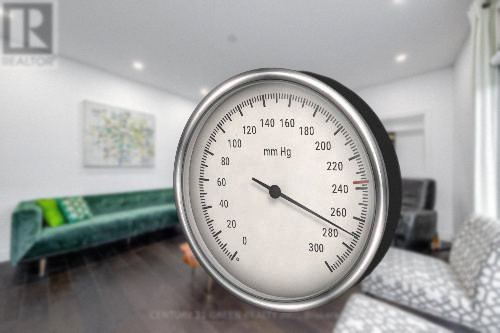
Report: 270; mmHg
